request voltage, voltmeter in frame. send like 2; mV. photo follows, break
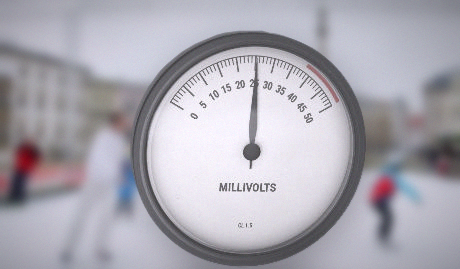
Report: 25; mV
